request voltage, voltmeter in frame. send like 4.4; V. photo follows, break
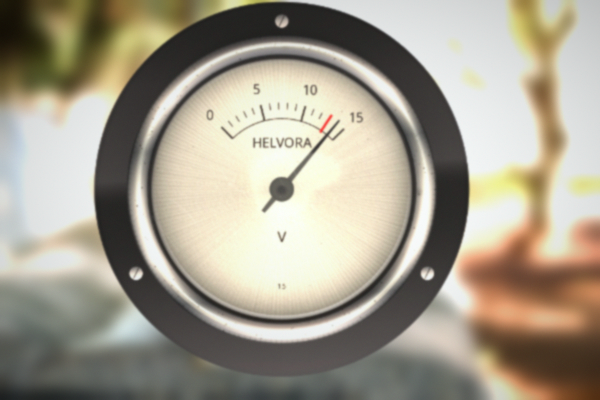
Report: 14; V
